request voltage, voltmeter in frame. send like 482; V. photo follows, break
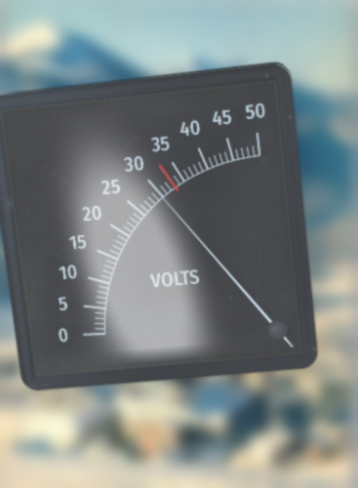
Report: 30; V
